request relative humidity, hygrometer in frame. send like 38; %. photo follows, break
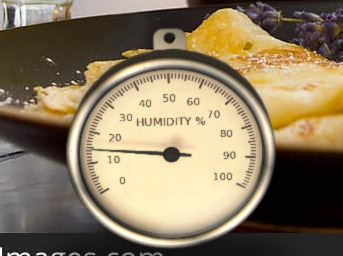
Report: 15; %
